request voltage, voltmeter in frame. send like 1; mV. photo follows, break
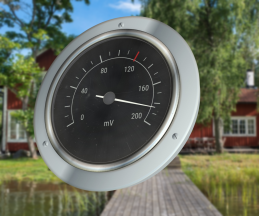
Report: 185; mV
